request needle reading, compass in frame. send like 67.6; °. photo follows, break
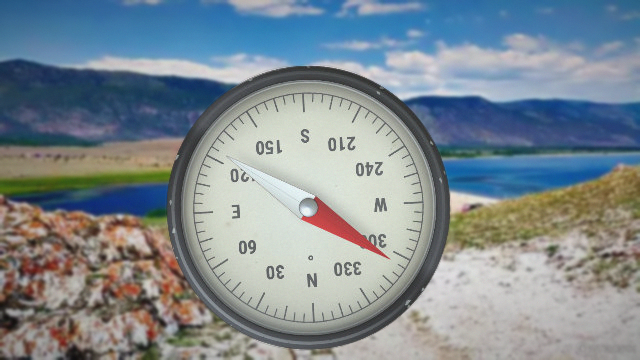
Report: 305; °
